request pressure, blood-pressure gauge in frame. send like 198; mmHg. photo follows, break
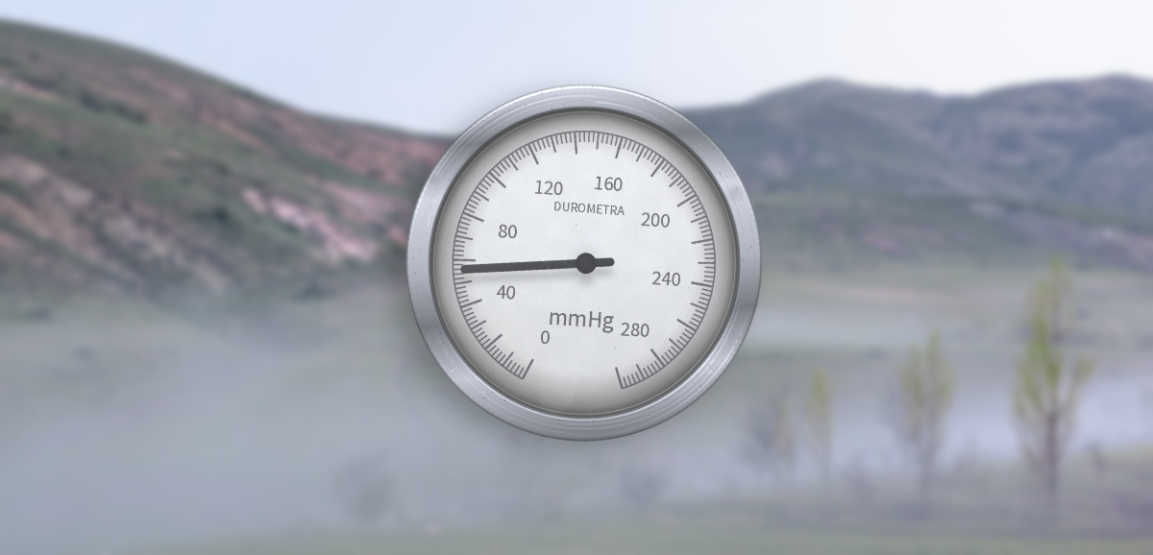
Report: 56; mmHg
